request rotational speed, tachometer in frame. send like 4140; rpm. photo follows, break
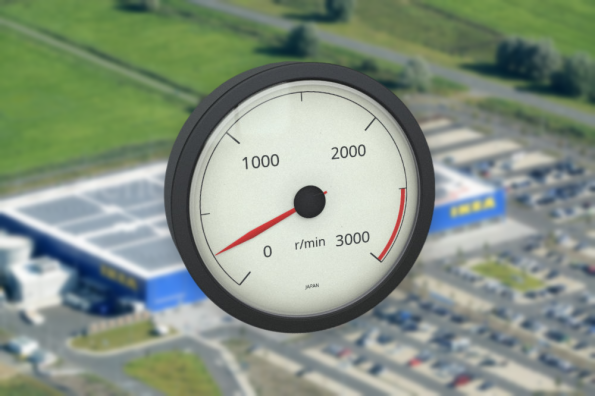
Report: 250; rpm
